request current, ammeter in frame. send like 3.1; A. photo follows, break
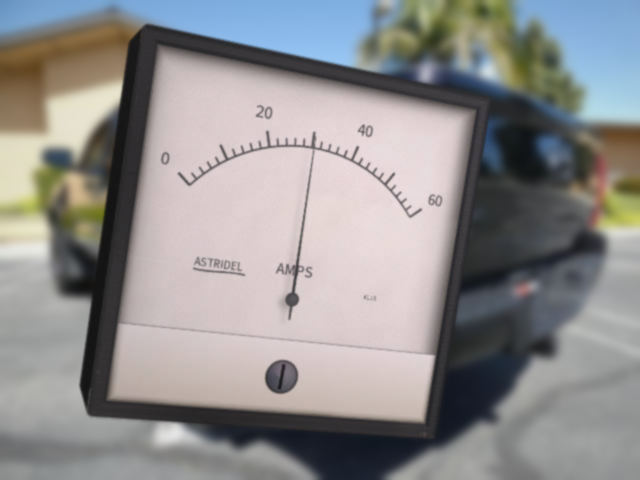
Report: 30; A
